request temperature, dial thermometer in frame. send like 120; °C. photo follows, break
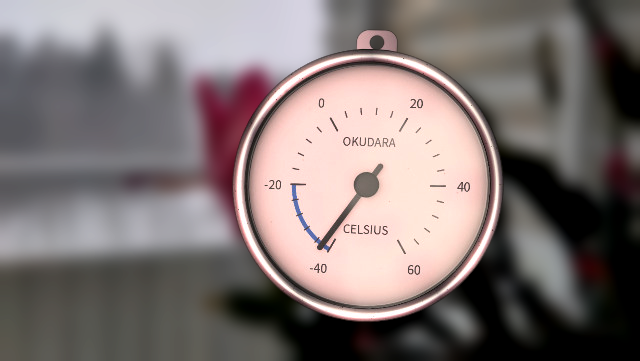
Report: -38; °C
